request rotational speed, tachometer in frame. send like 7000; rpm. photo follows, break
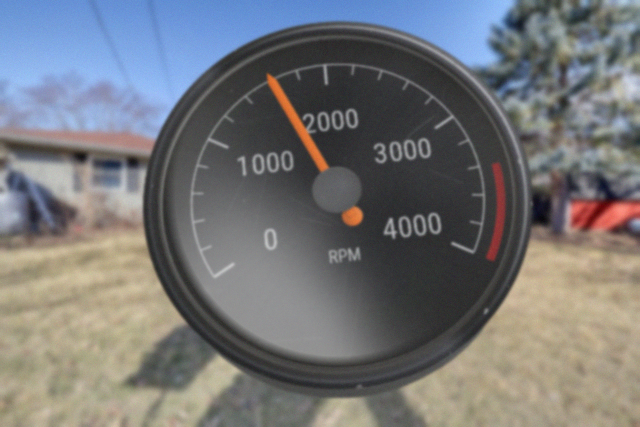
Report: 1600; rpm
